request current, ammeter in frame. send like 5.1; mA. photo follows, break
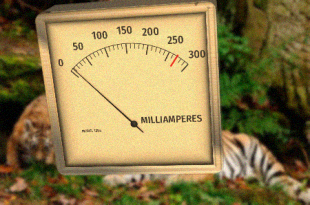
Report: 10; mA
